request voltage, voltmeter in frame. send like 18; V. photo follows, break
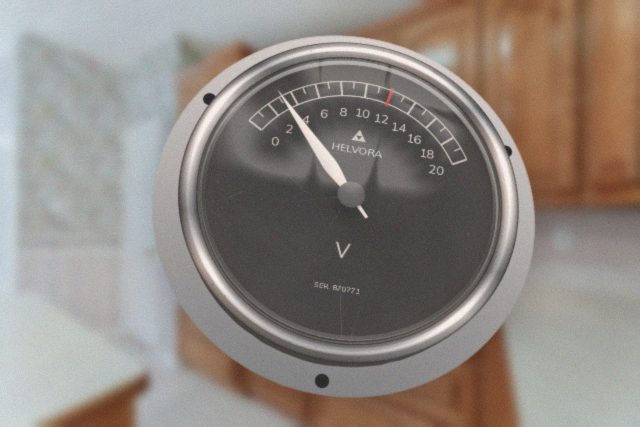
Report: 3; V
